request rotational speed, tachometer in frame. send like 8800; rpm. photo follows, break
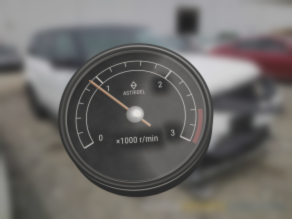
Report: 900; rpm
